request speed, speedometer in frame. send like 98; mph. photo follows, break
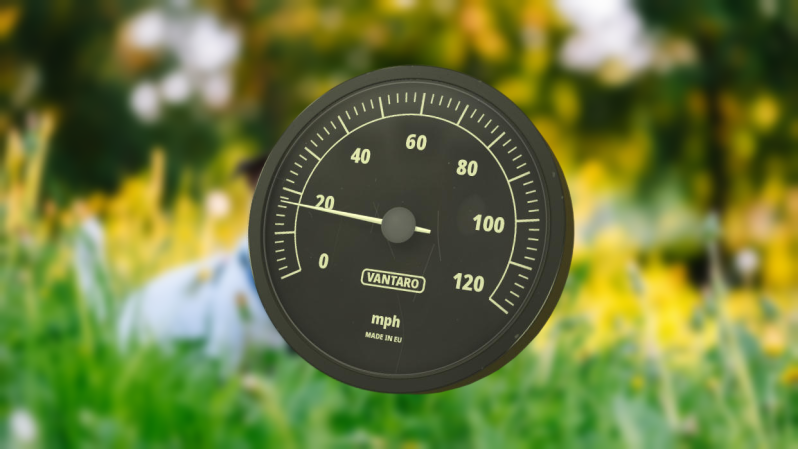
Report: 17; mph
